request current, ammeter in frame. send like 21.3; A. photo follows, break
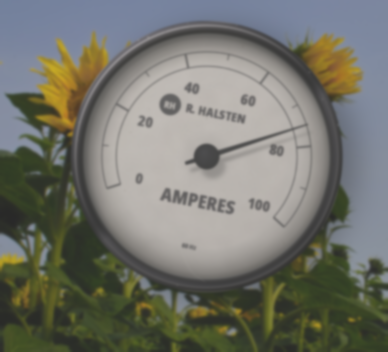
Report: 75; A
